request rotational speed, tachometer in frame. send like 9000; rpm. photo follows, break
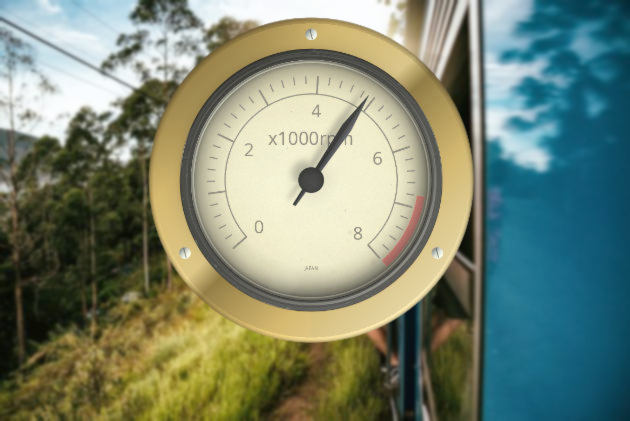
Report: 4900; rpm
